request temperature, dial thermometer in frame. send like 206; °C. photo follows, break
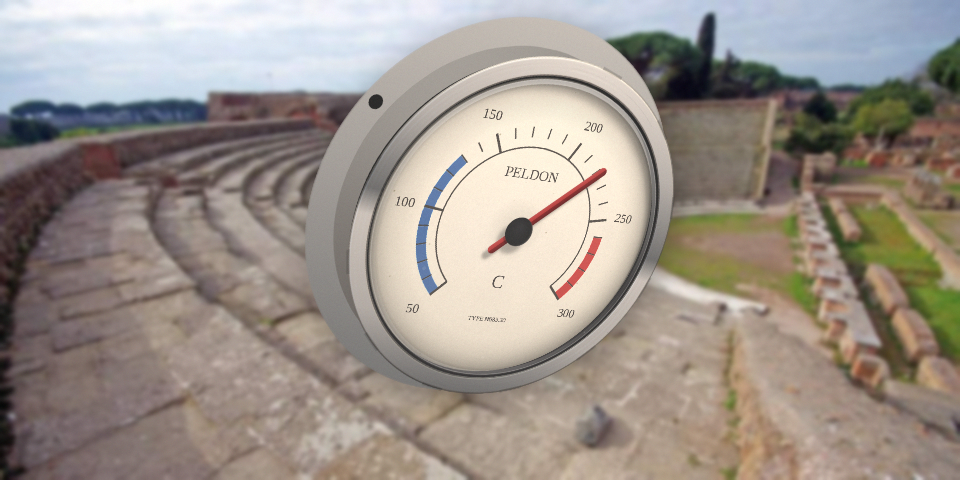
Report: 220; °C
